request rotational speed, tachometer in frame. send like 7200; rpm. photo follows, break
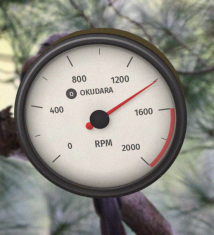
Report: 1400; rpm
